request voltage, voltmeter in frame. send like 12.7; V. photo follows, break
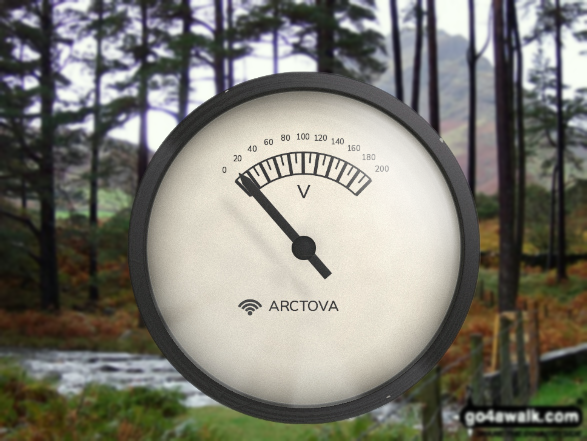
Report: 10; V
